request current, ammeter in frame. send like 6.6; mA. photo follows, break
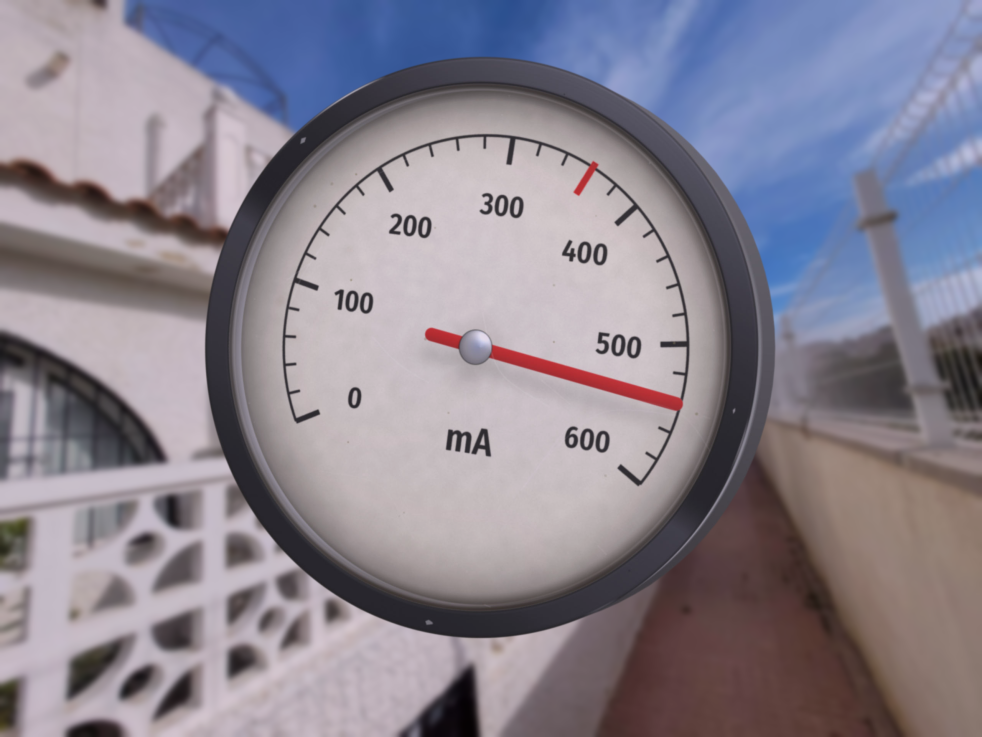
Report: 540; mA
